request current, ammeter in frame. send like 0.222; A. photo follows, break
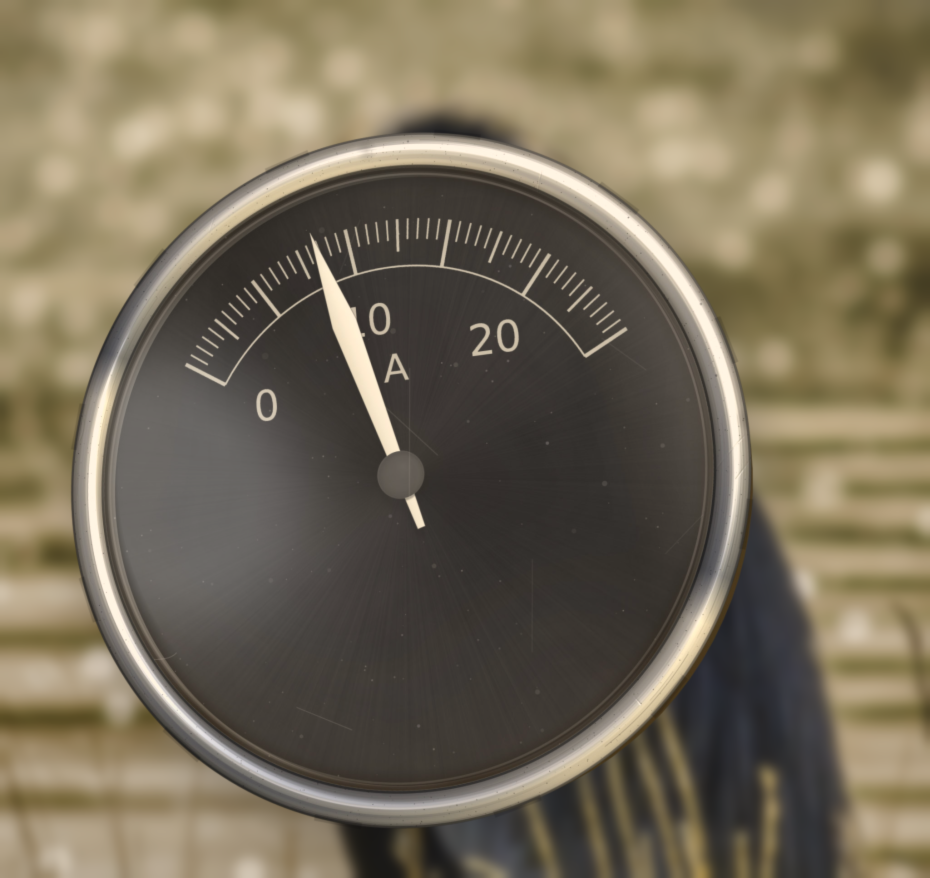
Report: 8.5; A
